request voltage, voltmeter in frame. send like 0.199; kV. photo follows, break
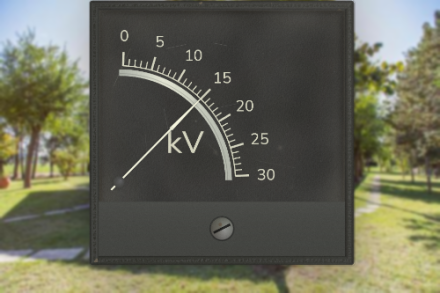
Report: 15; kV
